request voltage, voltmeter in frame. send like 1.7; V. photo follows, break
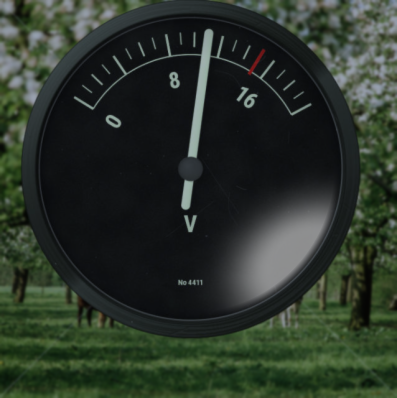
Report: 11; V
